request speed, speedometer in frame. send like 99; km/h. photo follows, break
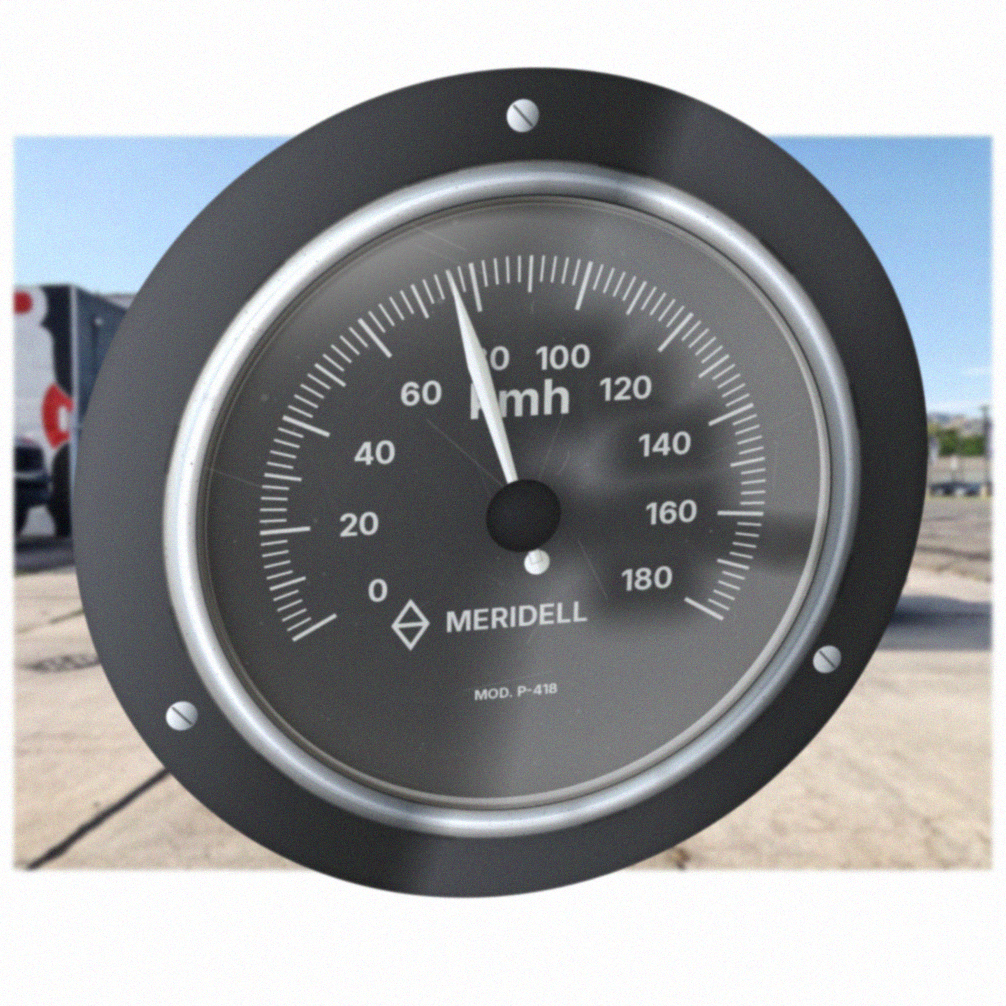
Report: 76; km/h
